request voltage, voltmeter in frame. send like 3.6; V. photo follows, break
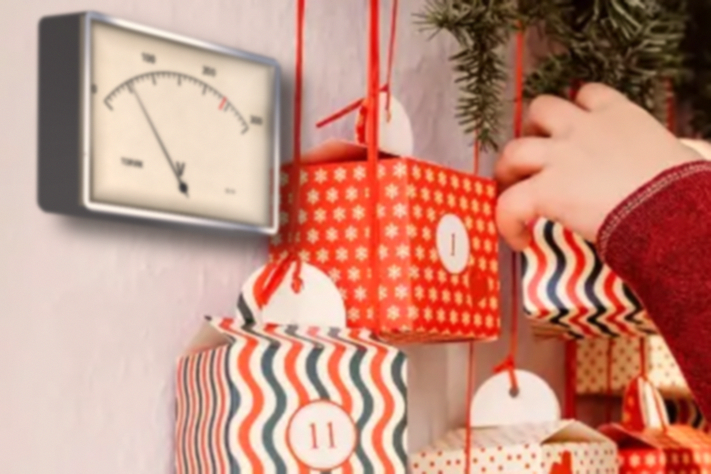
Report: 50; V
